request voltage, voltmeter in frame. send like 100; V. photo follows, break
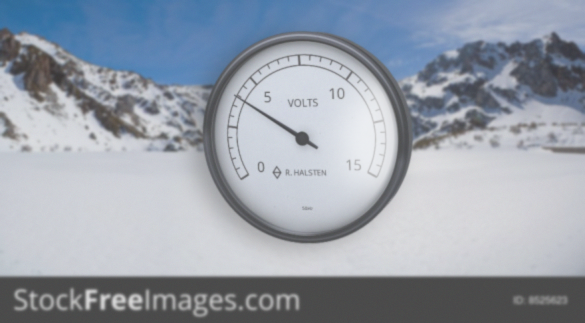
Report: 4; V
